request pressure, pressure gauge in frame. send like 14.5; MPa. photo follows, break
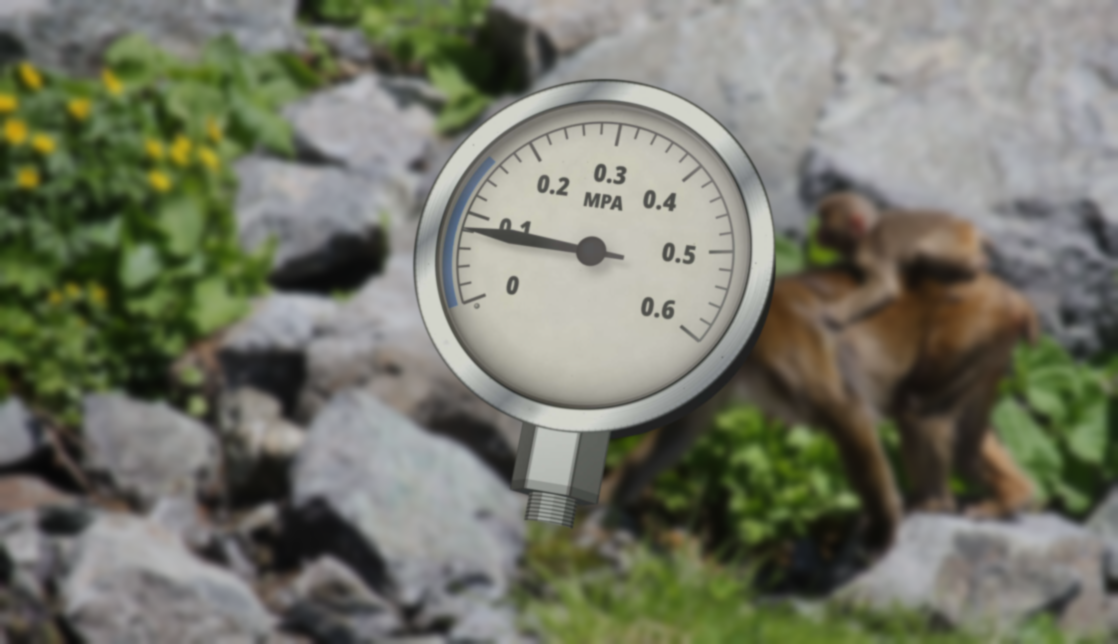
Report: 0.08; MPa
